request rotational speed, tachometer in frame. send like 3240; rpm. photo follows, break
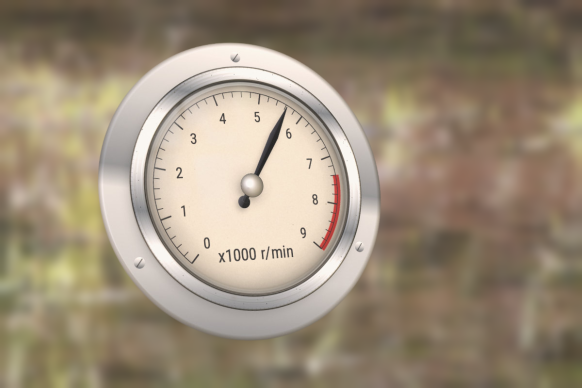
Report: 5600; rpm
